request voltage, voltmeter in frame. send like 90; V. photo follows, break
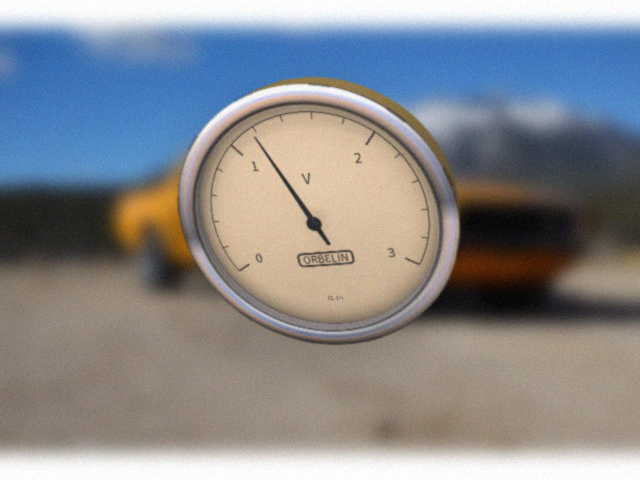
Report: 1.2; V
